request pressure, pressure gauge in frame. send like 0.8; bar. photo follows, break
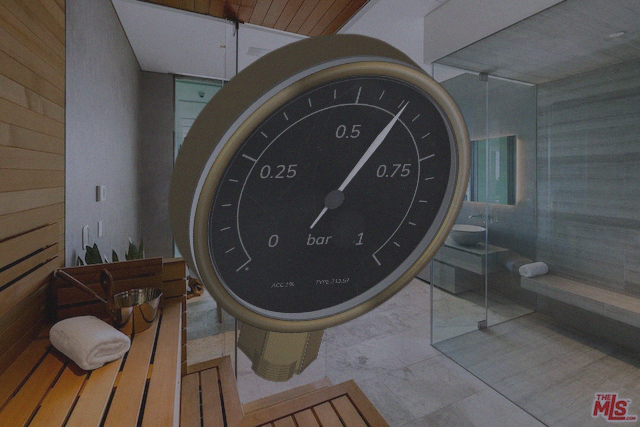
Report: 0.6; bar
